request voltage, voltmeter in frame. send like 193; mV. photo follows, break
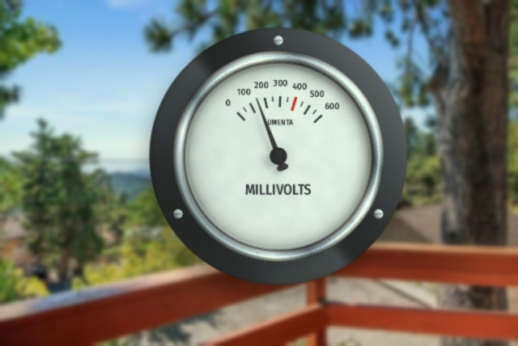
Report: 150; mV
